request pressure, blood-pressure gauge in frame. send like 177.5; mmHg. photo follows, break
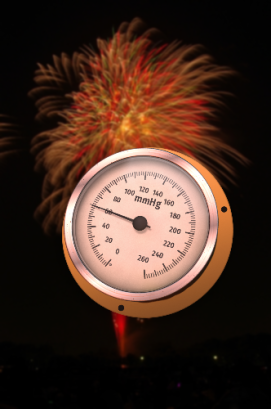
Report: 60; mmHg
